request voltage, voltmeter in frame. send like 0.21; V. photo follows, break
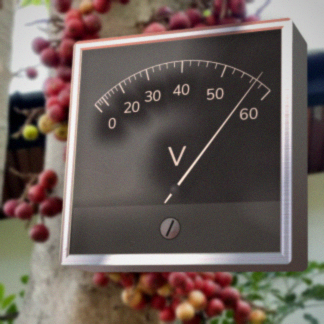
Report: 57; V
